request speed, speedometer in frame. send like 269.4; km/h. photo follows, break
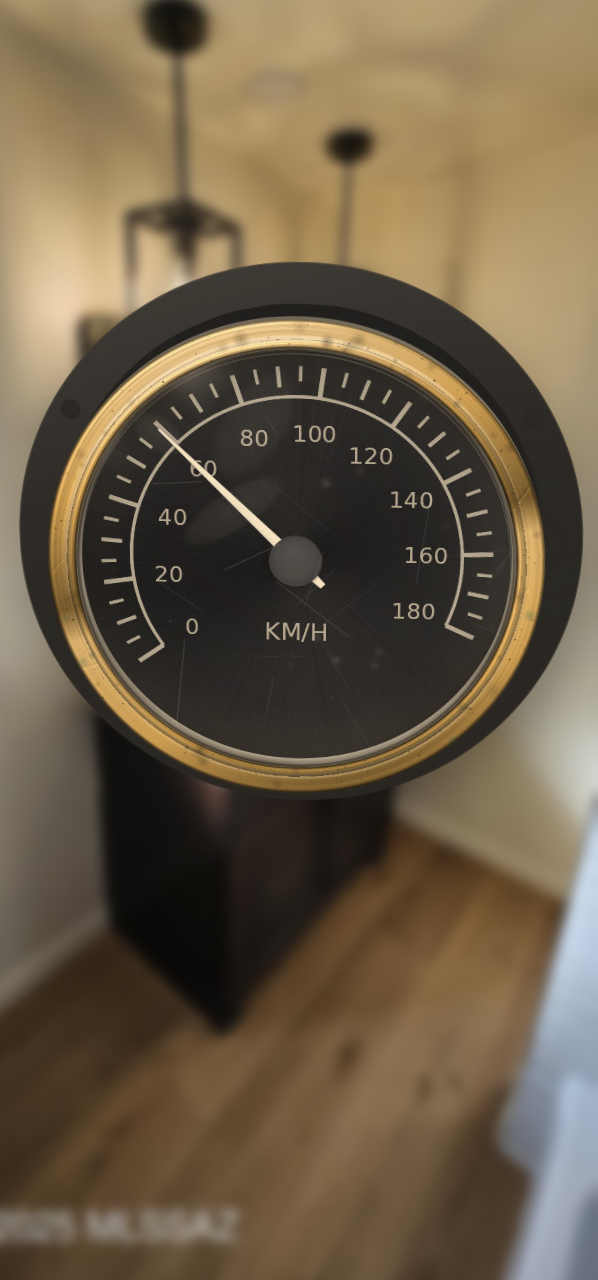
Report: 60; km/h
